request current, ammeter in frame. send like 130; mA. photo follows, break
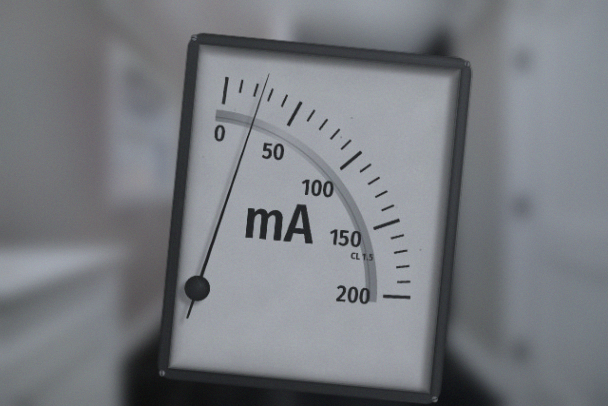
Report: 25; mA
